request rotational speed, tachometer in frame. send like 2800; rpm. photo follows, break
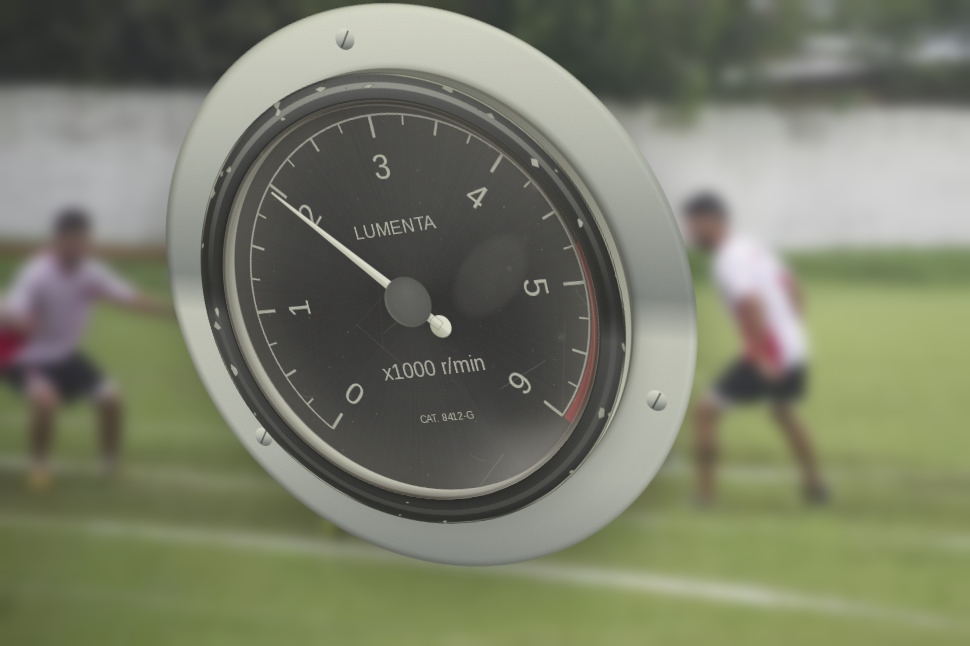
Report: 2000; rpm
